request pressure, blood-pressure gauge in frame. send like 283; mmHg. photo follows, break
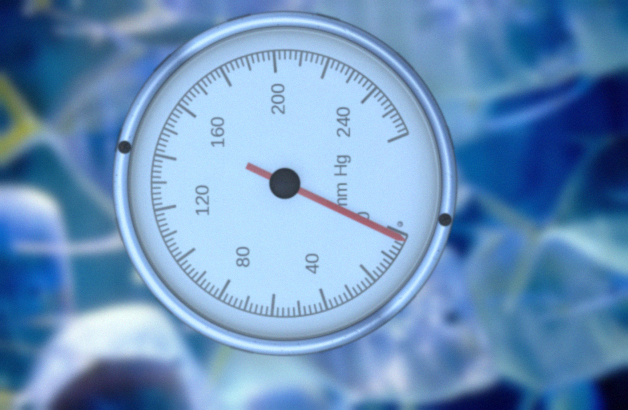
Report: 2; mmHg
